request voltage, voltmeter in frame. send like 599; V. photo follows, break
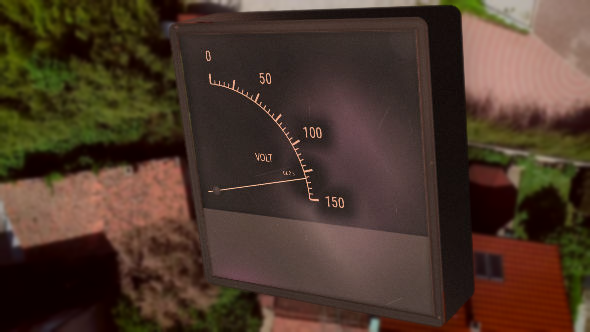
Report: 130; V
